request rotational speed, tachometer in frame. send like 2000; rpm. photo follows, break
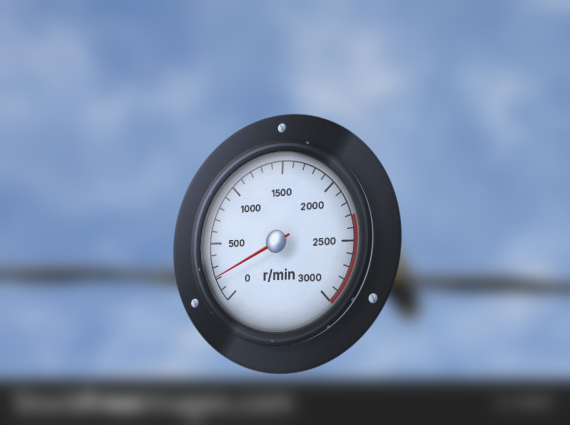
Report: 200; rpm
